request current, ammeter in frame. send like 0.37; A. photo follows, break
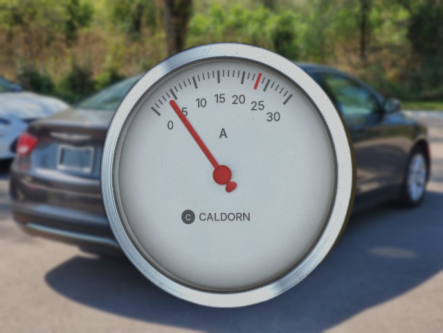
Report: 4; A
